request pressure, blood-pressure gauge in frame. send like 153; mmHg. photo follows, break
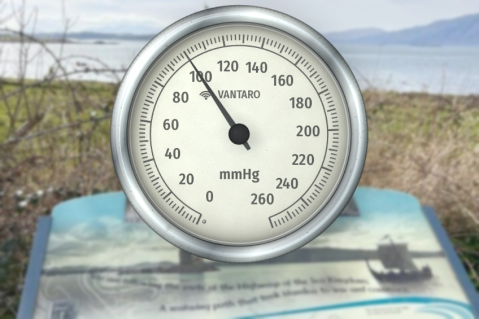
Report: 100; mmHg
